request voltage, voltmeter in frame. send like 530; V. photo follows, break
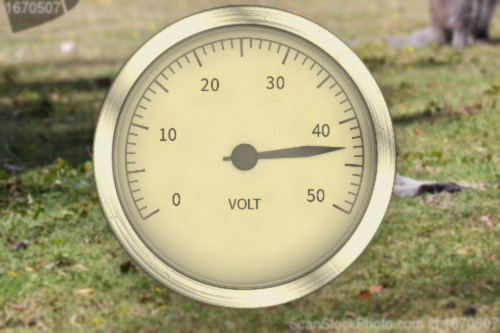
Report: 43; V
